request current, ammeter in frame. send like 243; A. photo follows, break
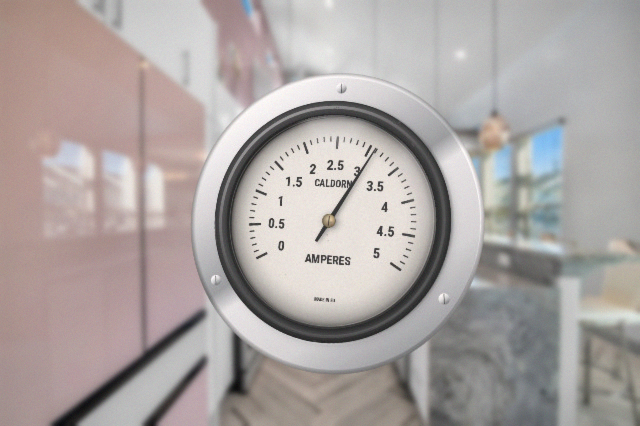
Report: 3.1; A
